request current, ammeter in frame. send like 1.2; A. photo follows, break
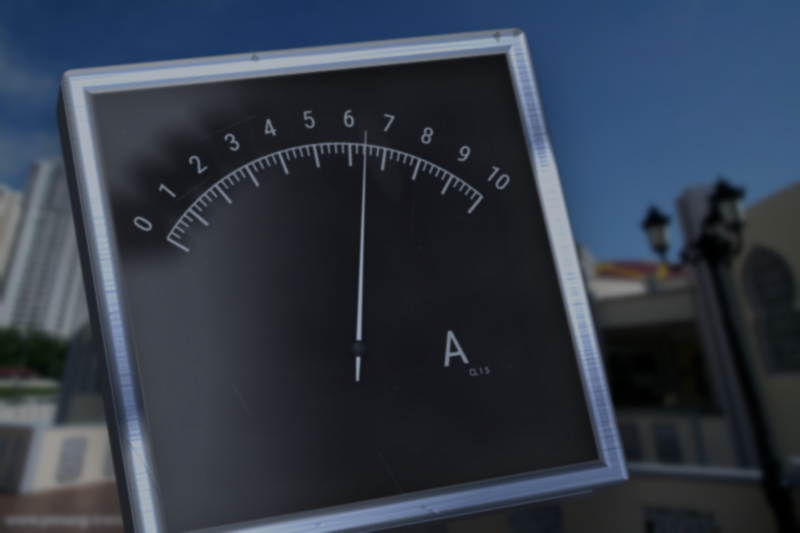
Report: 6.4; A
